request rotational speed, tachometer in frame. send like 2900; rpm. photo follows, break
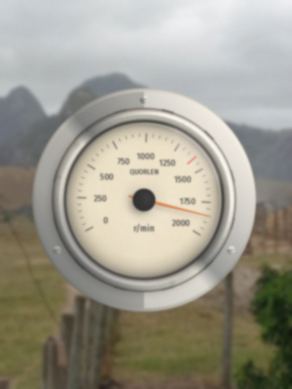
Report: 1850; rpm
